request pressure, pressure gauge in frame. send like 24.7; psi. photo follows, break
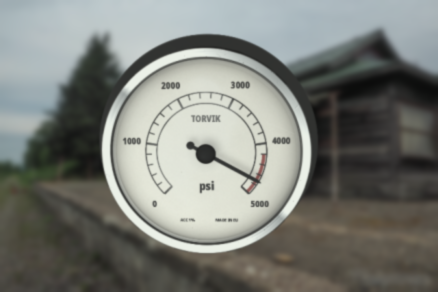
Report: 4700; psi
